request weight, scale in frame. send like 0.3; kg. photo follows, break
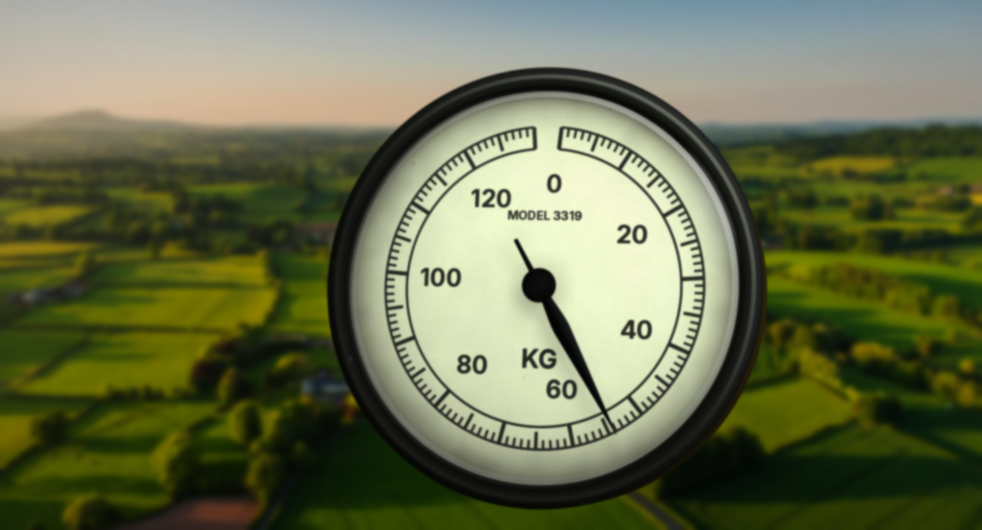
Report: 54; kg
